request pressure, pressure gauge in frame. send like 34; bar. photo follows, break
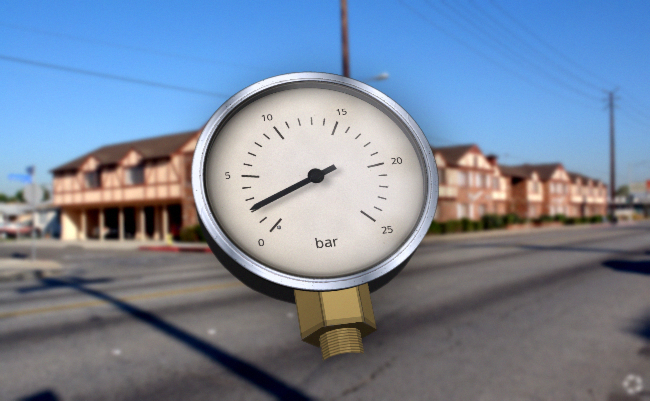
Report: 2; bar
